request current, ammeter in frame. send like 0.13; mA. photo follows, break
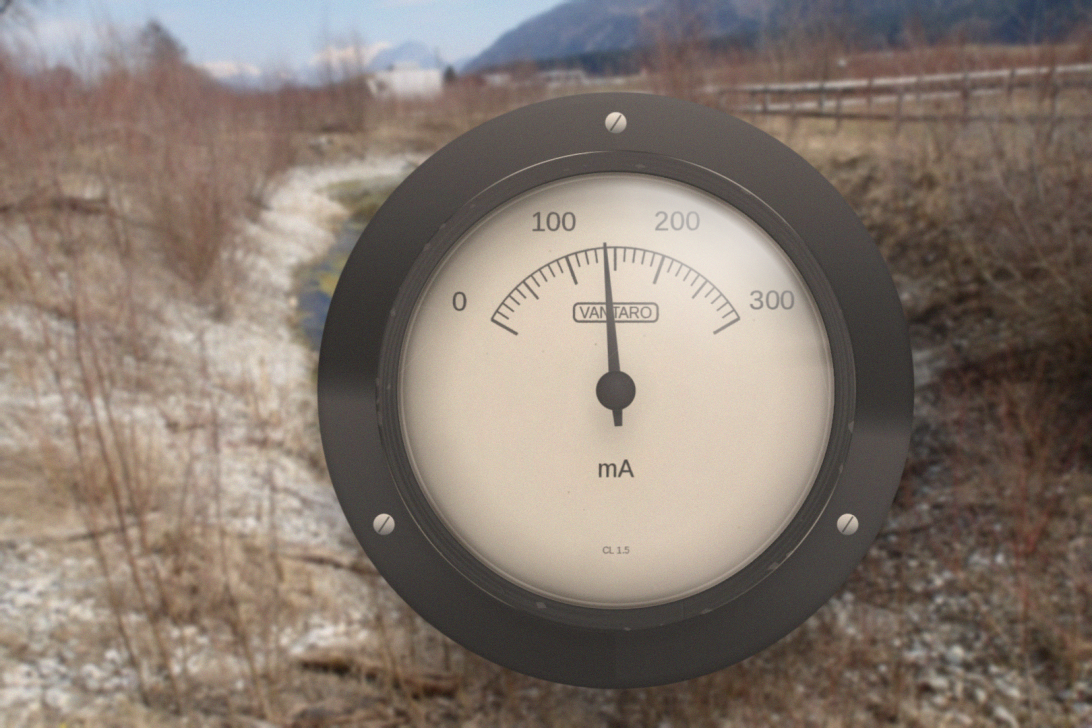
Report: 140; mA
